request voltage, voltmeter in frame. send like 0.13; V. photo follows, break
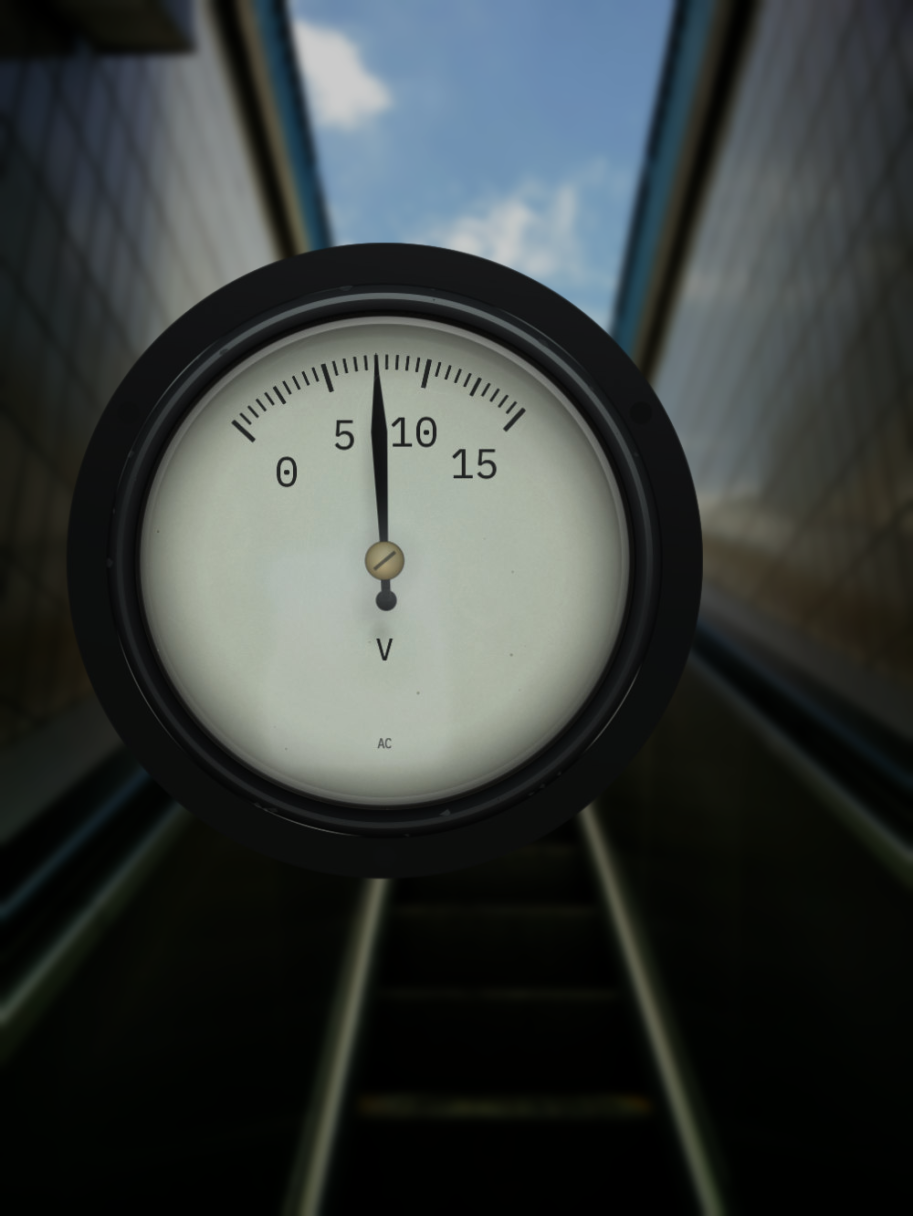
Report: 7.5; V
